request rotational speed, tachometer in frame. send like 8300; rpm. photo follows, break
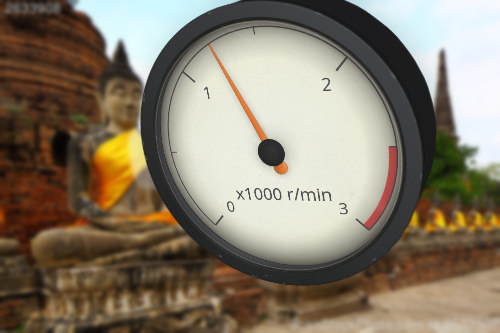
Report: 1250; rpm
